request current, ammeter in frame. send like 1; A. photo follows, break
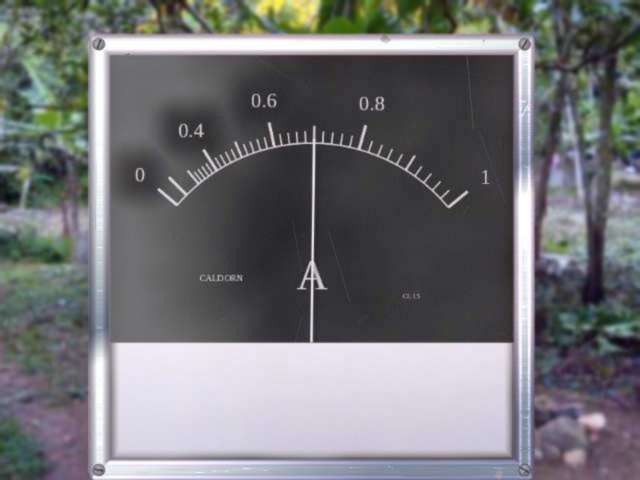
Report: 0.7; A
